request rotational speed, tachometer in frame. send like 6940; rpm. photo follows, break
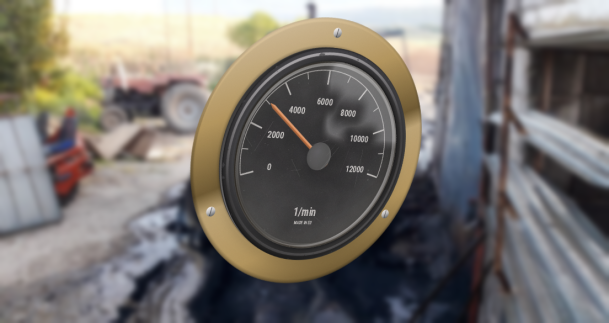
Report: 3000; rpm
